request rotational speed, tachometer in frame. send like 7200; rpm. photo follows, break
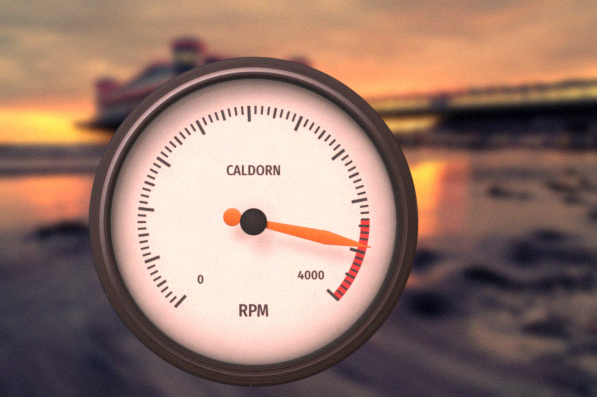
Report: 3550; rpm
